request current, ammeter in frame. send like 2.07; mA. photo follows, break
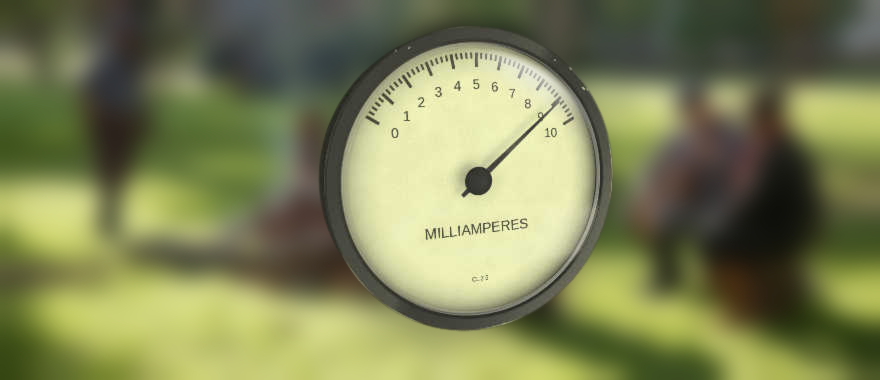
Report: 9; mA
